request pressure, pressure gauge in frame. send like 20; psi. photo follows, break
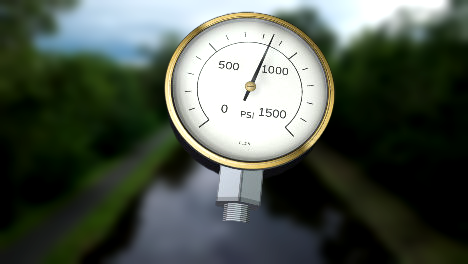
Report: 850; psi
